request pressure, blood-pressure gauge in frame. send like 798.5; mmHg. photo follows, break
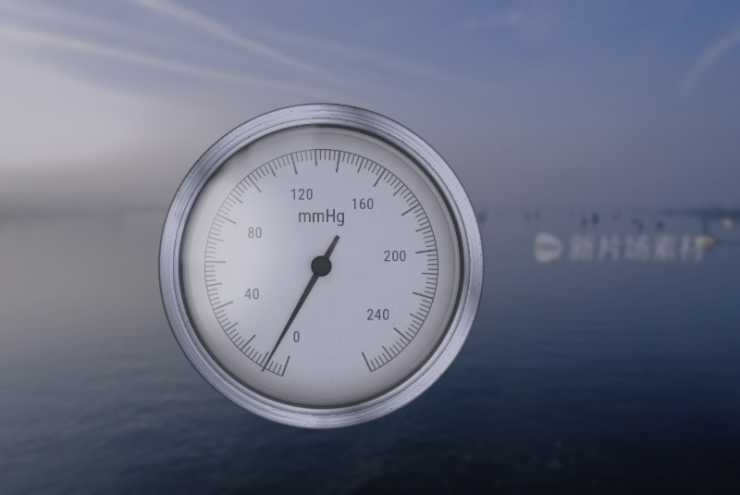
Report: 8; mmHg
